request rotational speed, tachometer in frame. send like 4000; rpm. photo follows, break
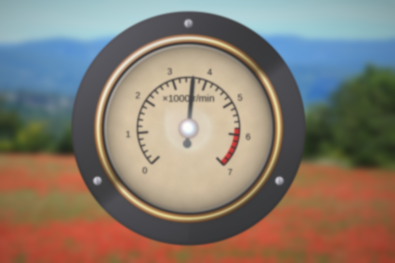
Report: 3600; rpm
